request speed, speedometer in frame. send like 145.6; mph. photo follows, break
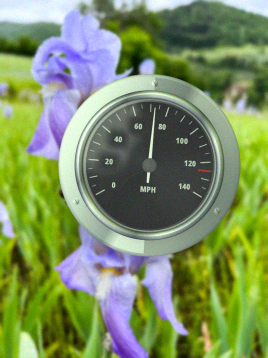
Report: 72.5; mph
